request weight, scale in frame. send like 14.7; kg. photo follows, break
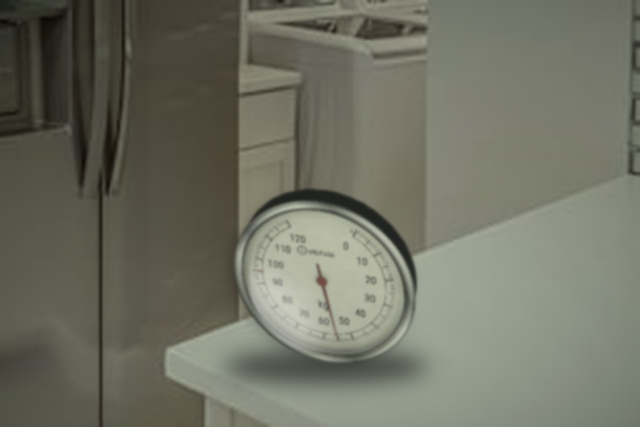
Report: 55; kg
